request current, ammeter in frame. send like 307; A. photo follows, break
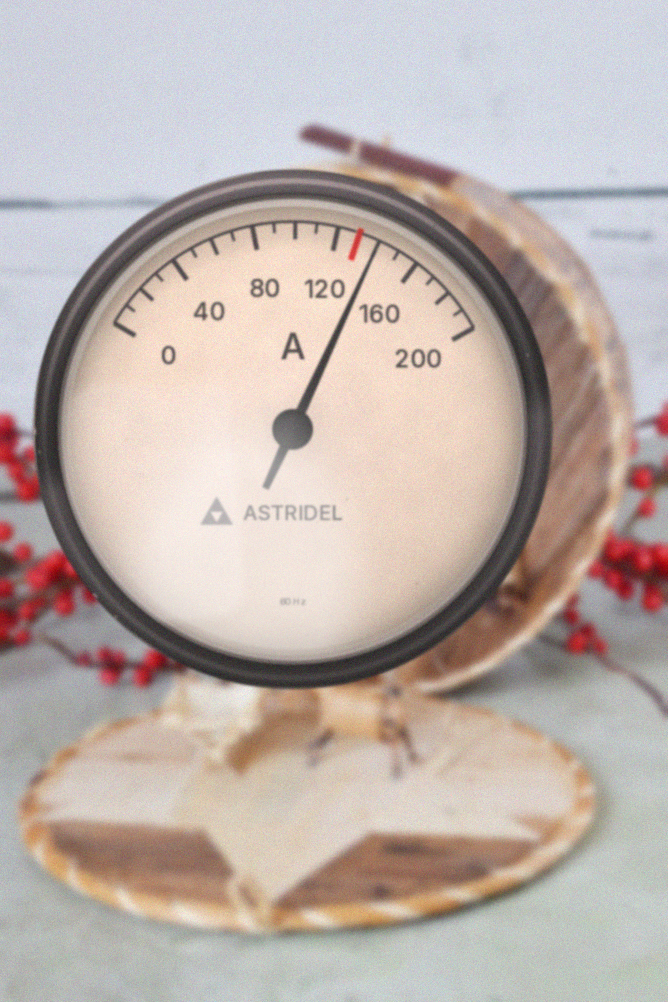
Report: 140; A
